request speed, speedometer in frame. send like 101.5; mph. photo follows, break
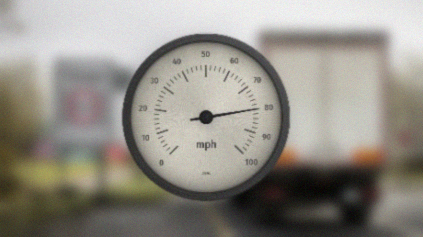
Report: 80; mph
